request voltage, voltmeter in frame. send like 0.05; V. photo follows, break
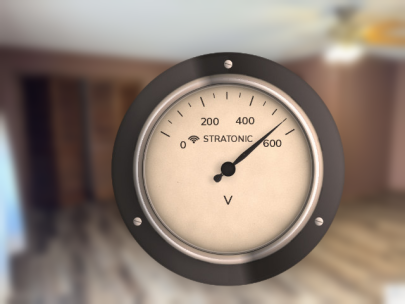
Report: 550; V
